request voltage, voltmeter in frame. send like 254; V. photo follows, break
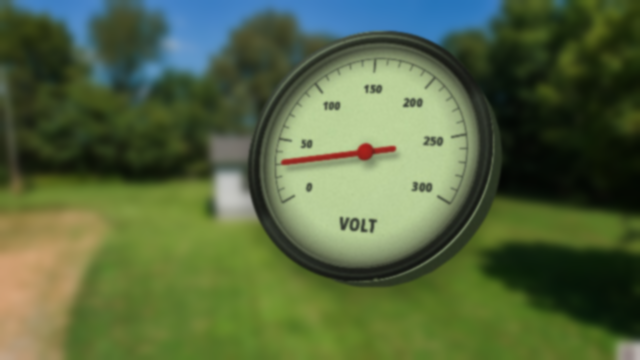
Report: 30; V
